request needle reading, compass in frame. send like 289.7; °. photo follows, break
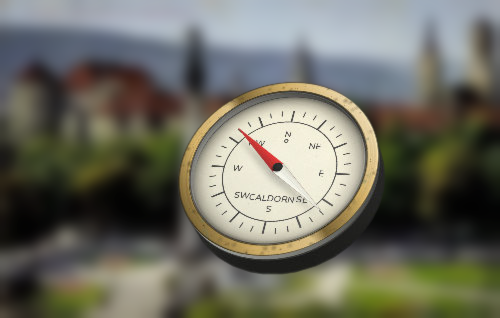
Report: 310; °
